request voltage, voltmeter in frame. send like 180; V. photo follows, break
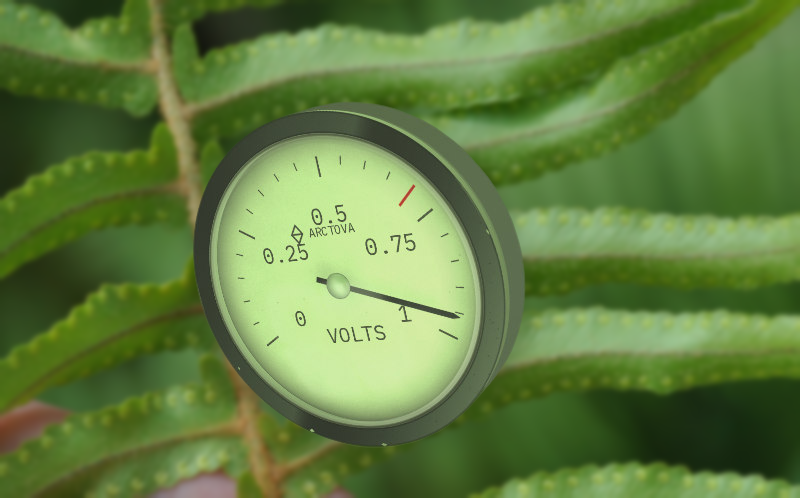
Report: 0.95; V
